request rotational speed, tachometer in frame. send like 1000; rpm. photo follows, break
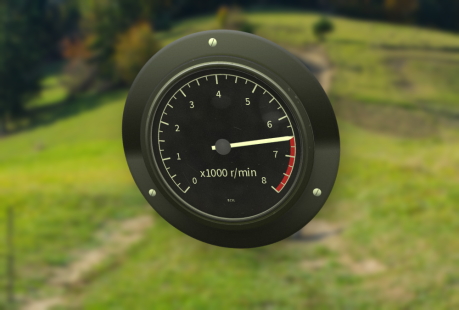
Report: 6500; rpm
